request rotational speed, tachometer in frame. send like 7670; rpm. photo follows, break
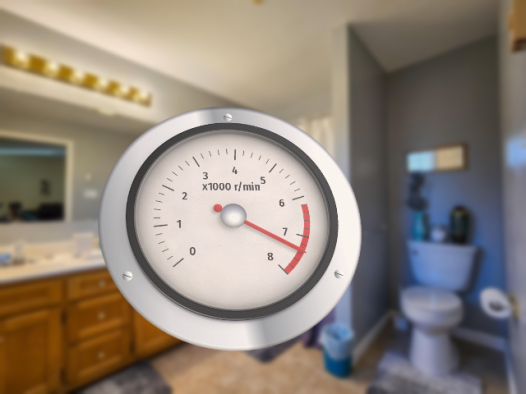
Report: 7400; rpm
